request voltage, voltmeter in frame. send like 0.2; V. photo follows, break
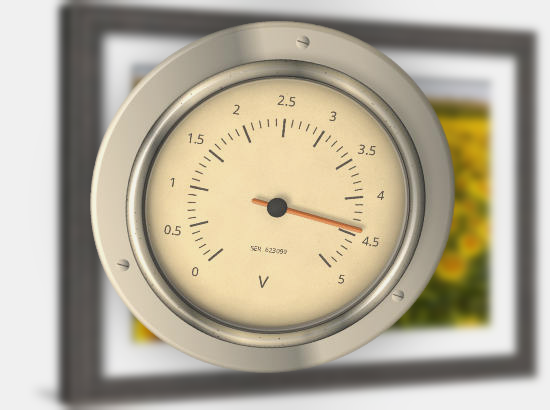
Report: 4.4; V
